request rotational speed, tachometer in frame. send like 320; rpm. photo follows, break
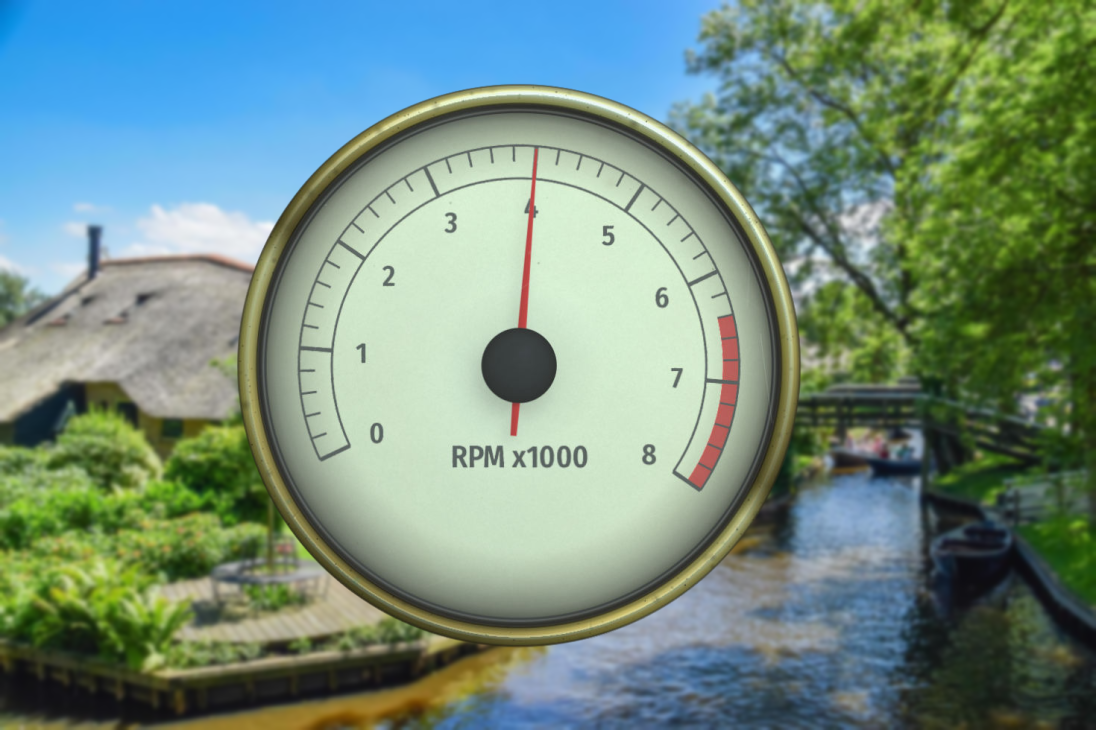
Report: 4000; rpm
